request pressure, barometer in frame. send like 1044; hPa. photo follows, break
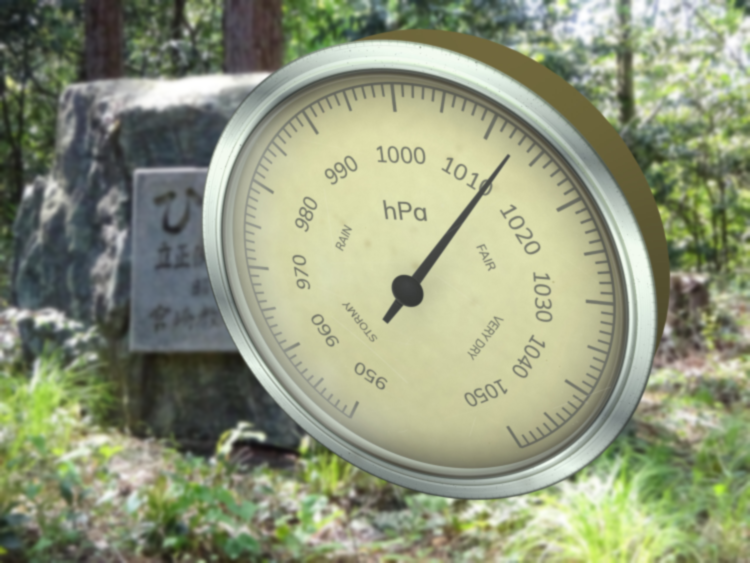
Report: 1013; hPa
